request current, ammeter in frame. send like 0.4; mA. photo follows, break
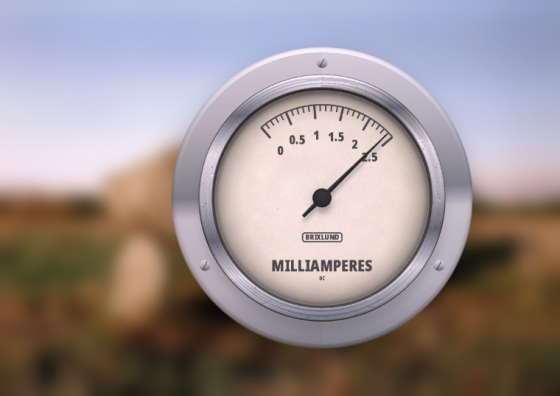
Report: 2.4; mA
